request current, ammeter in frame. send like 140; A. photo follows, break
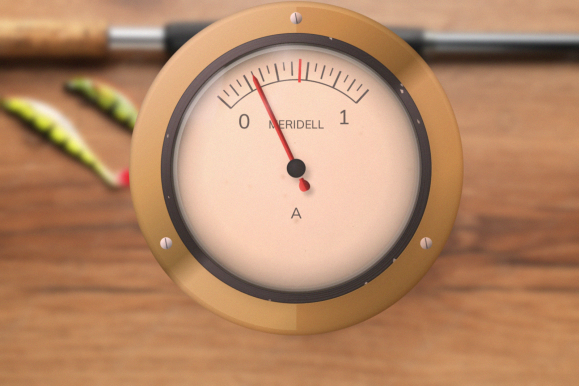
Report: 0.25; A
